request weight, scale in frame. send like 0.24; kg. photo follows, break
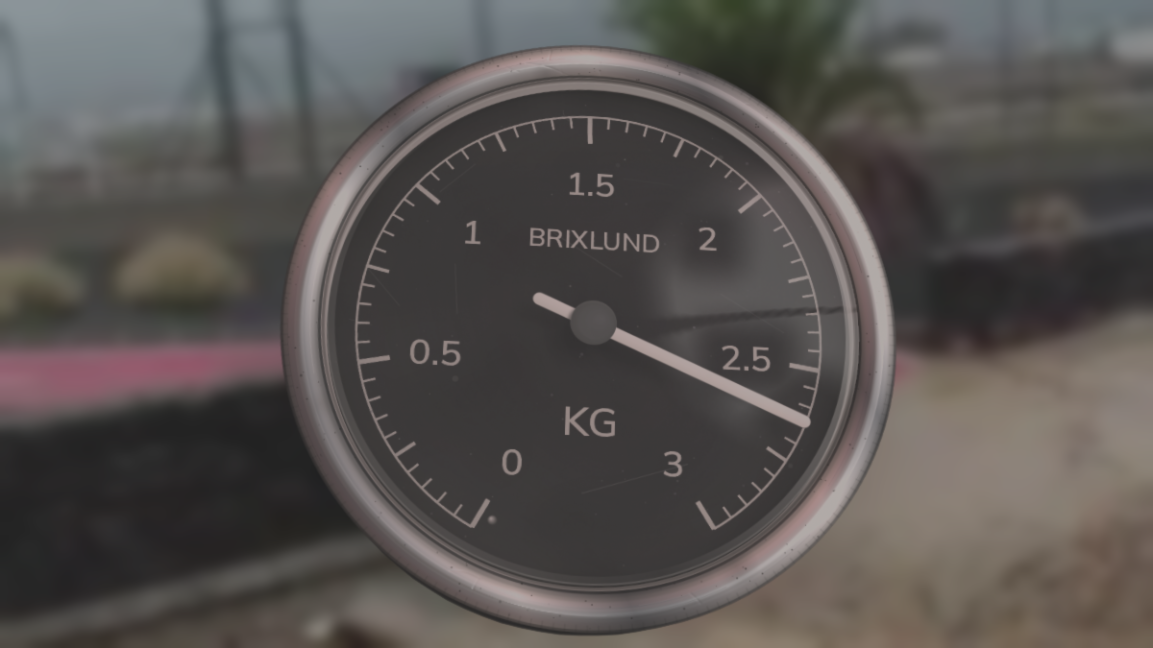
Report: 2.65; kg
